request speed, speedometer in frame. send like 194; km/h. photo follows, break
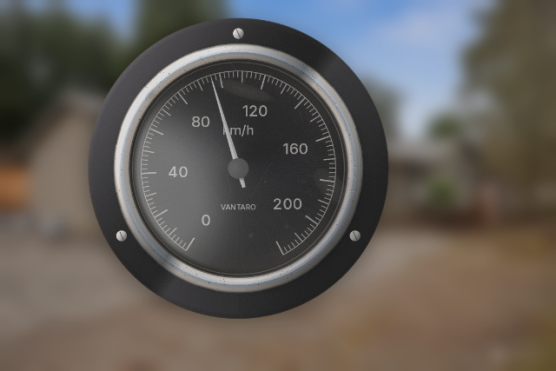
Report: 96; km/h
